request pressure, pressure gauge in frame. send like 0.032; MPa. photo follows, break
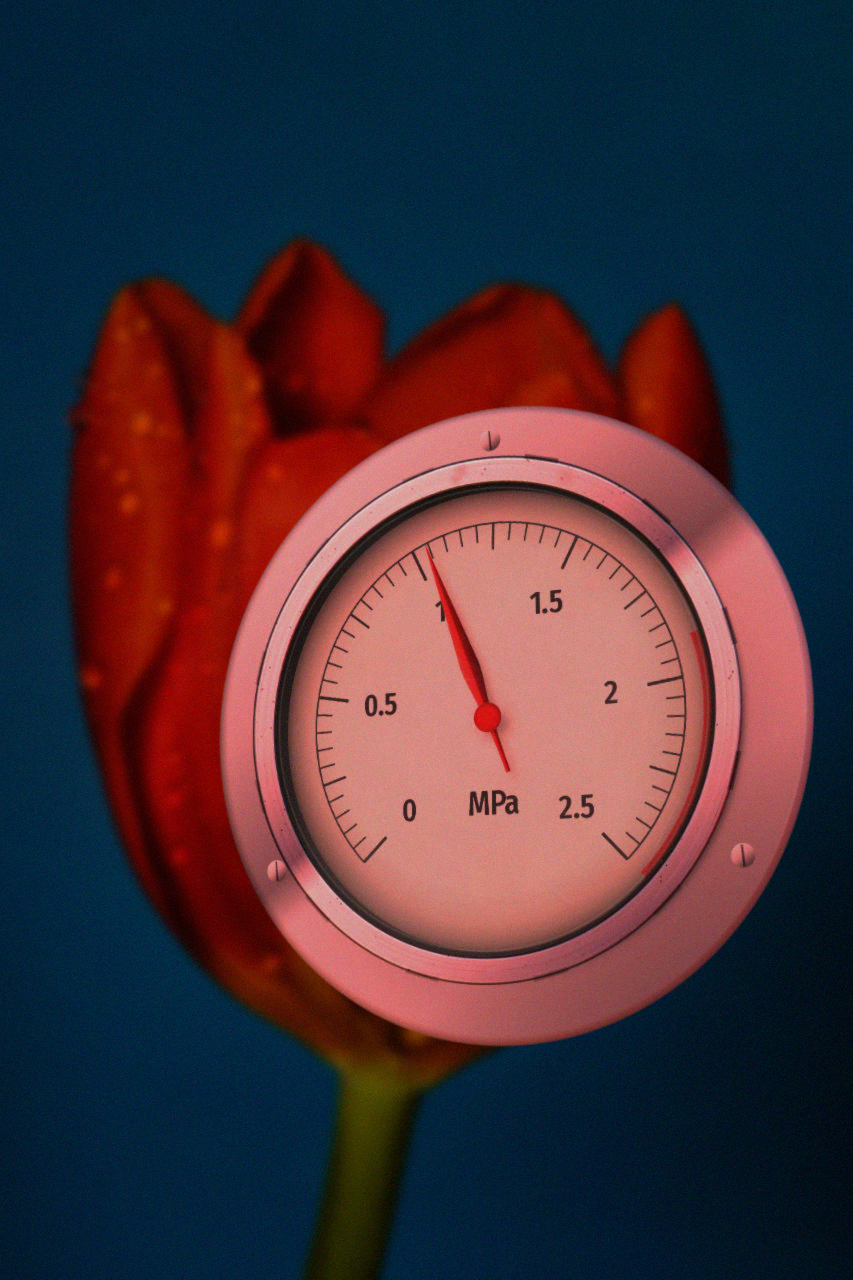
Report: 1.05; MPa
